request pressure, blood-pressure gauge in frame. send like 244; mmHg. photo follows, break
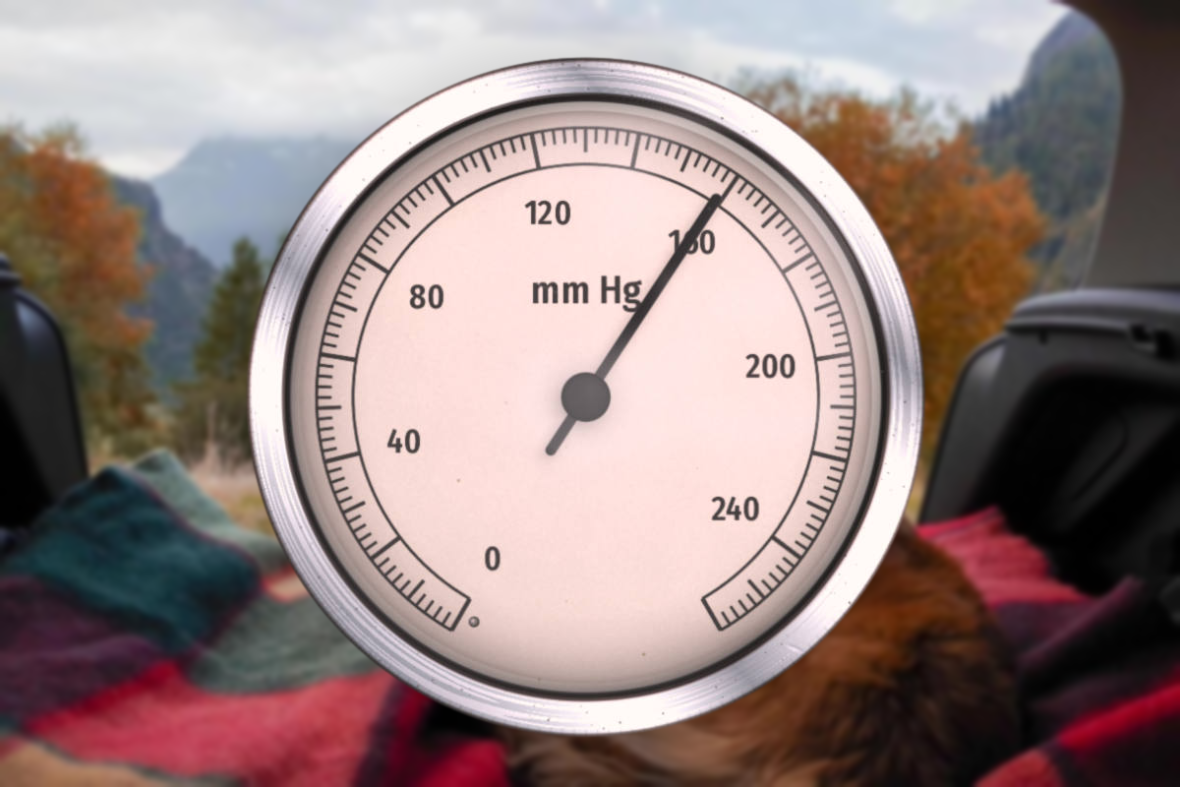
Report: 159; mmHg
